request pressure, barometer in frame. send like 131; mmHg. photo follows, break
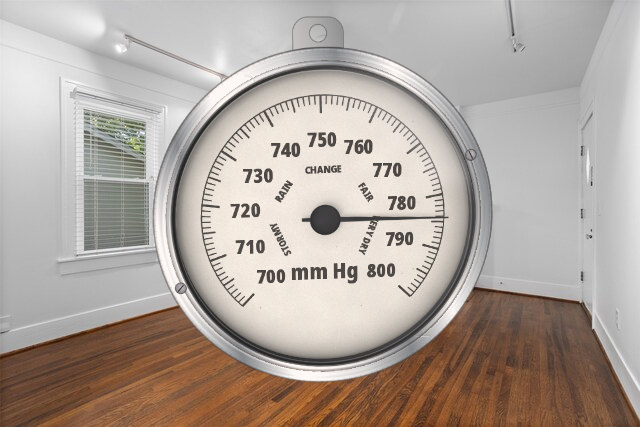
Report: 784; mmHg
